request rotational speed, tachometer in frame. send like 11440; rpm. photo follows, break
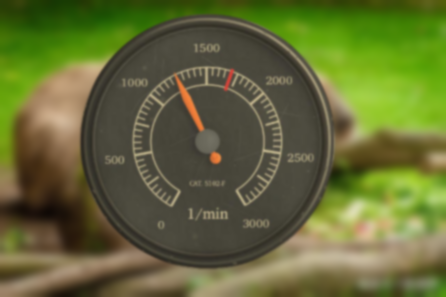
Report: 1250; rpm
